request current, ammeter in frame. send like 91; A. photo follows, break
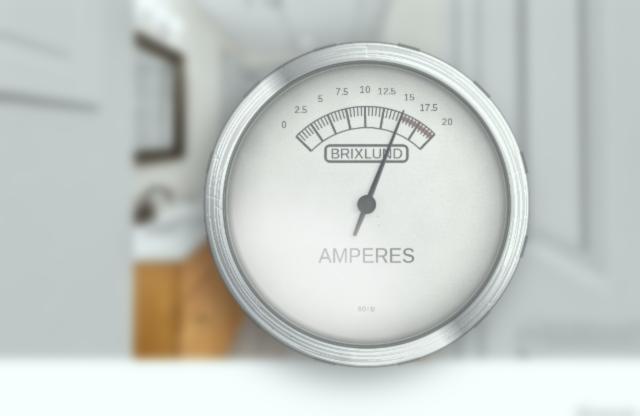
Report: 15; A
